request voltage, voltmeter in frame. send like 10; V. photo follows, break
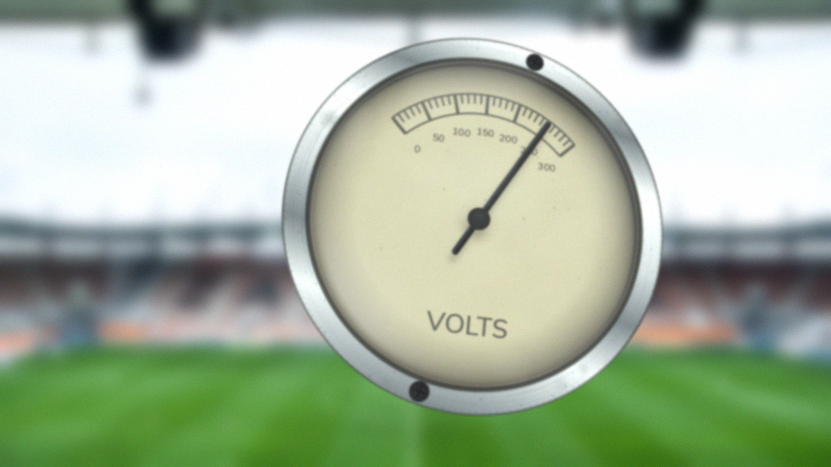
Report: 250; V
